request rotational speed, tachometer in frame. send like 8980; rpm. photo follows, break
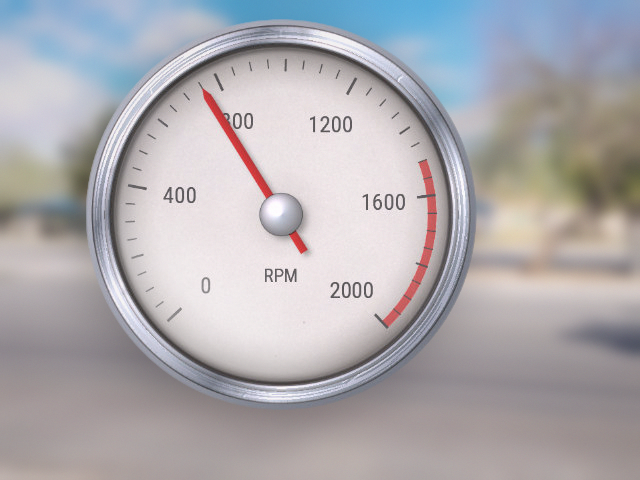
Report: 750; rpm
